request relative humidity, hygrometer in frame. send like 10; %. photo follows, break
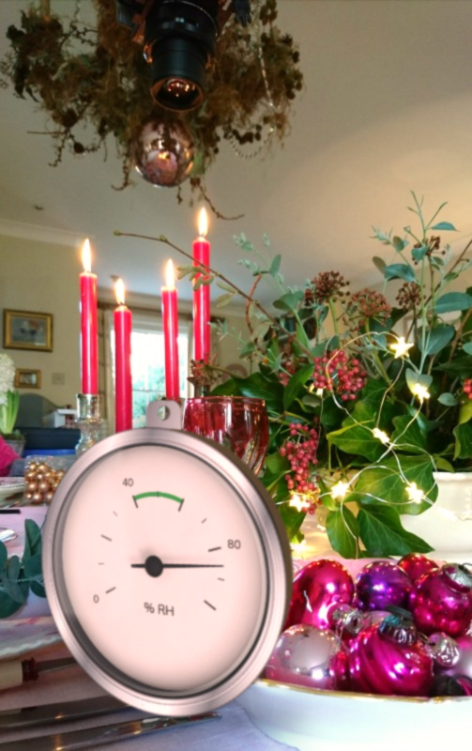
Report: 85; %
